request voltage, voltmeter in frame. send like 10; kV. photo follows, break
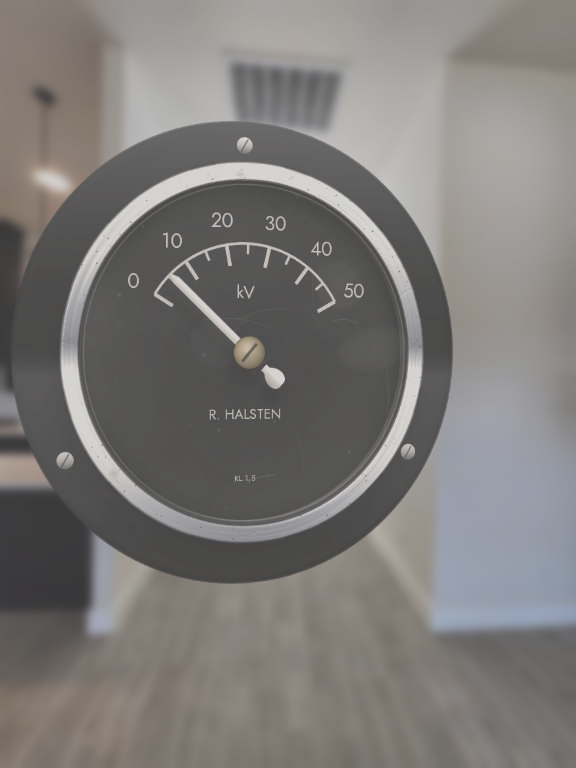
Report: 5; kV
